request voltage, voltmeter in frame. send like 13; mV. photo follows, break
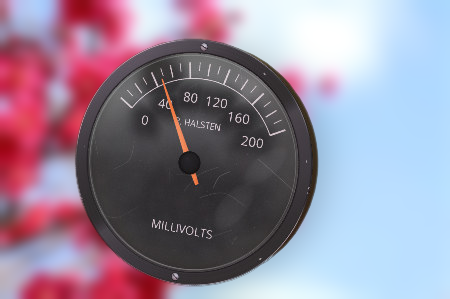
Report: 50; mV
